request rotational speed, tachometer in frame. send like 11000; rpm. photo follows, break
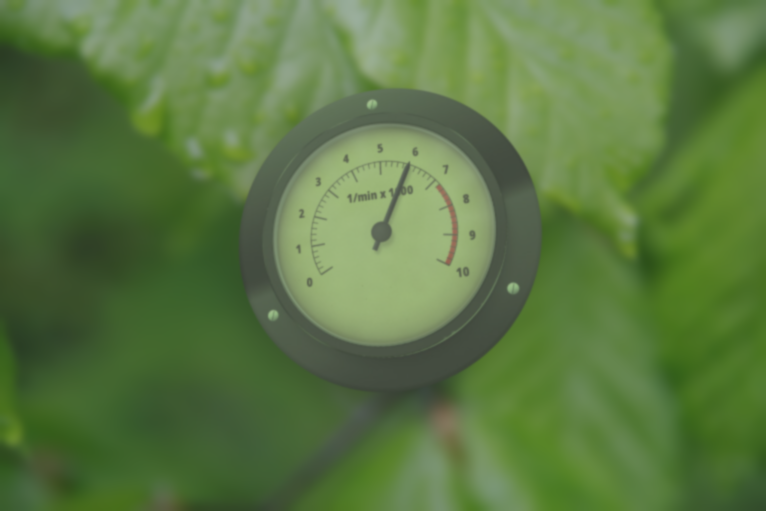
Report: 6000; rpm
